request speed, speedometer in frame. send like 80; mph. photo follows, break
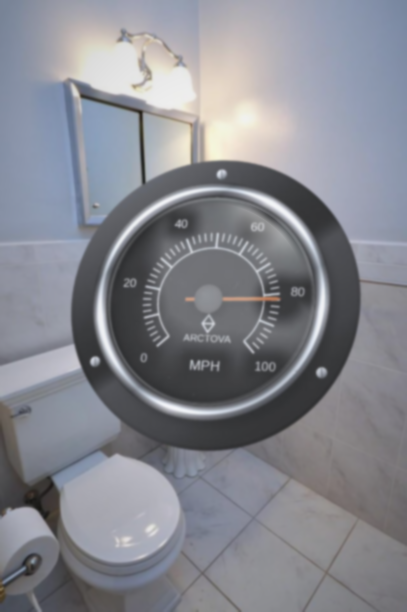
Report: 82; mph
